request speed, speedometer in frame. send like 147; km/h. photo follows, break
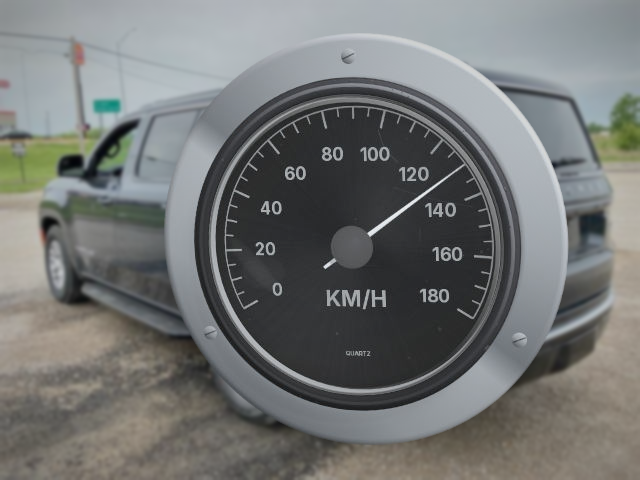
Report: 130; km/h
